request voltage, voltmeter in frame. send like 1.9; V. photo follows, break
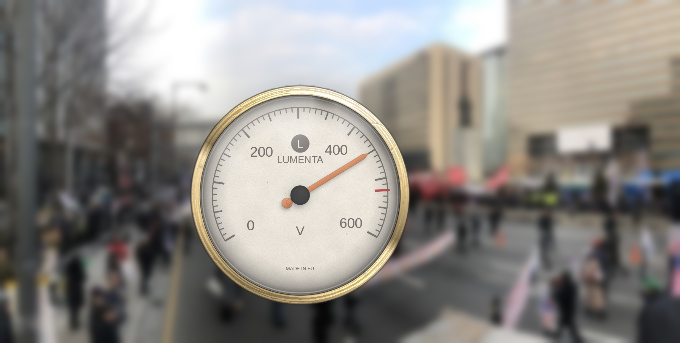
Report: 450; V
